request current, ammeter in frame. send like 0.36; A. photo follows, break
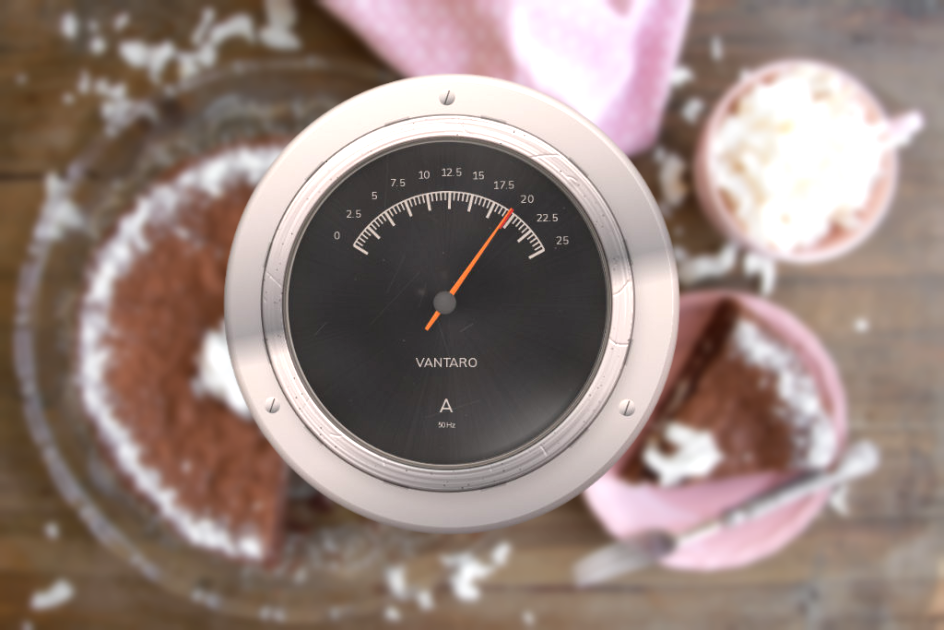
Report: 19.5; A
